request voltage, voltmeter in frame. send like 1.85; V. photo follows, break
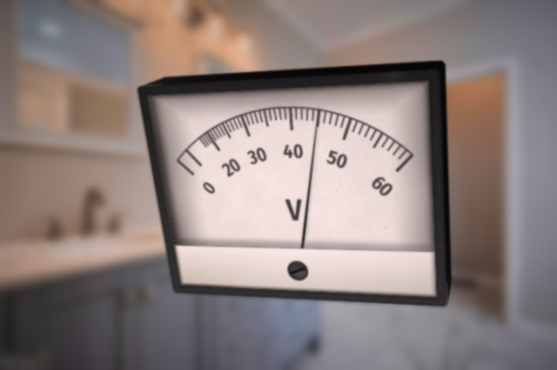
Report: 45; V
